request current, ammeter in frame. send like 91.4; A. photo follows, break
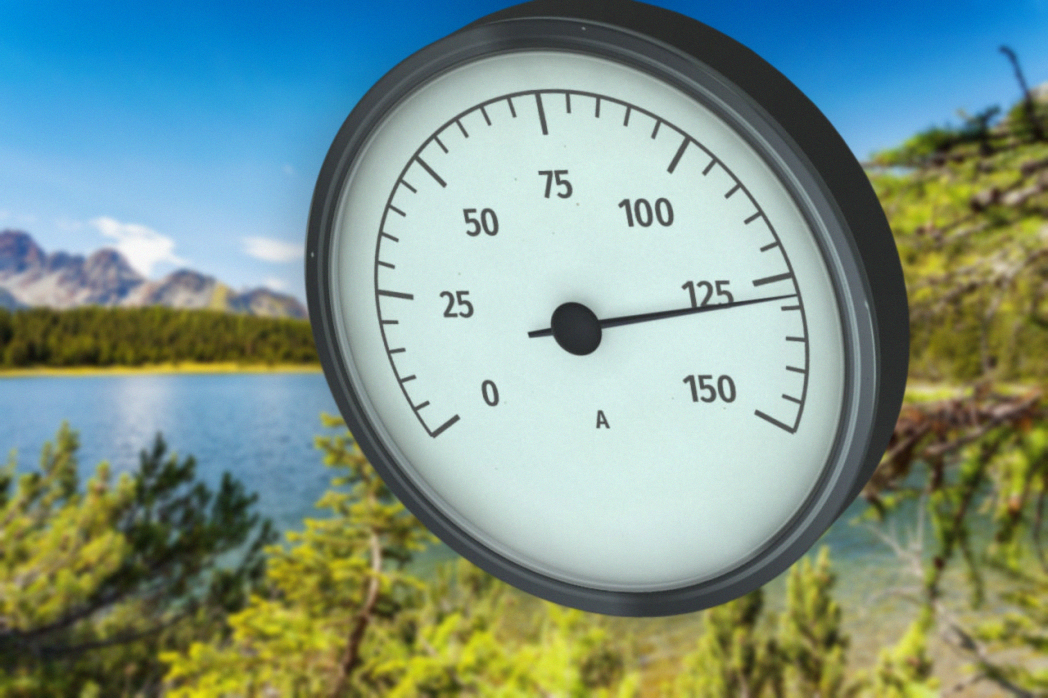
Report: 127.5; A
